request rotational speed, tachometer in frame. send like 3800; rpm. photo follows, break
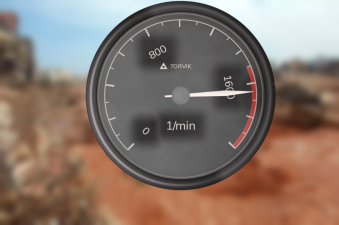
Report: 1650; rpm
